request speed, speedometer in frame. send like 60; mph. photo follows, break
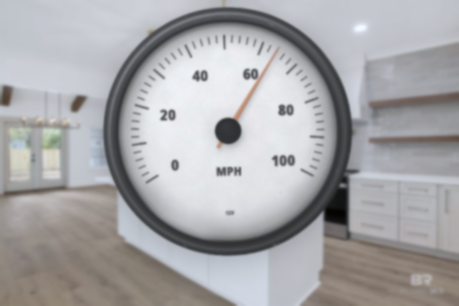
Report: 64; mph
